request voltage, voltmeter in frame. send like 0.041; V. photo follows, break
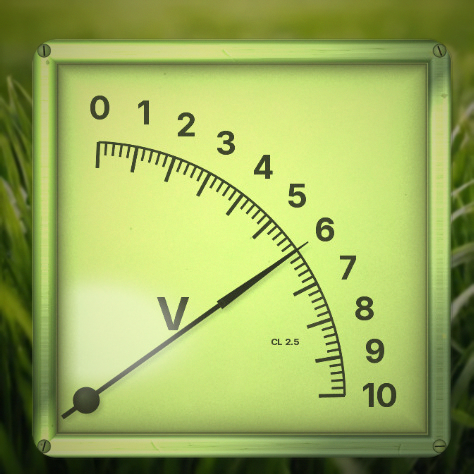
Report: 6; V
